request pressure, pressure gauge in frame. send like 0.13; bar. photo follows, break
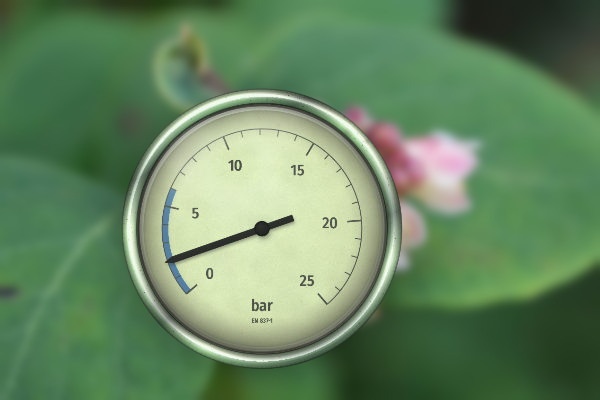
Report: 2; bar
